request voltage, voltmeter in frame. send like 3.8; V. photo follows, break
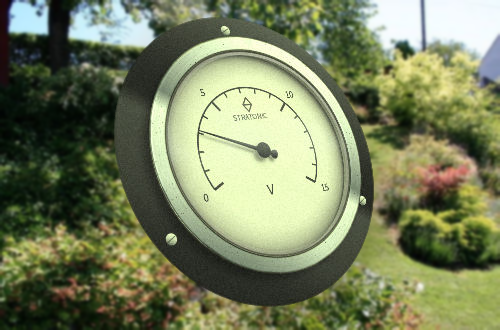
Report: 3; V
